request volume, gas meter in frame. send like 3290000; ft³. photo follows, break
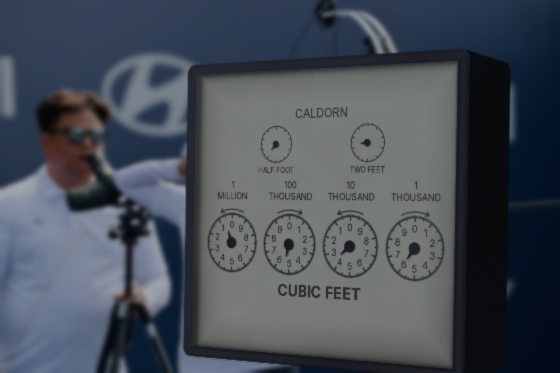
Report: 53600; ft³
